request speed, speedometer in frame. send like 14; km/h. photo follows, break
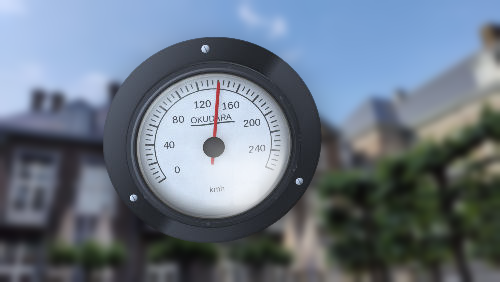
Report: 140; km/h
